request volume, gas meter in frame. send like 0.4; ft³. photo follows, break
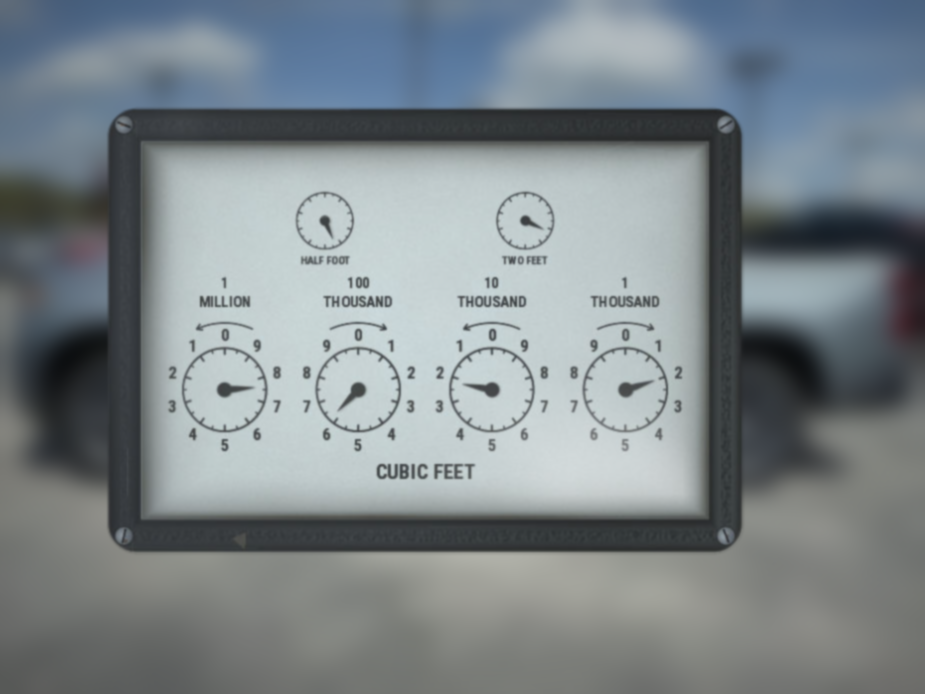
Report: 762200; ft³
